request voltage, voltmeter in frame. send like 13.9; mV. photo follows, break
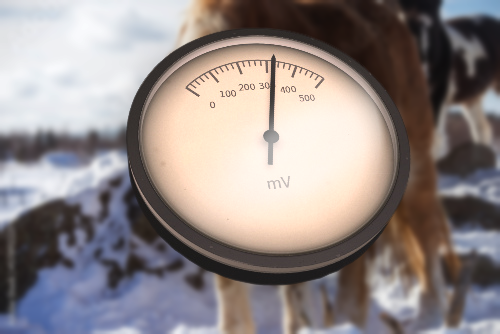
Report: 320; mV
